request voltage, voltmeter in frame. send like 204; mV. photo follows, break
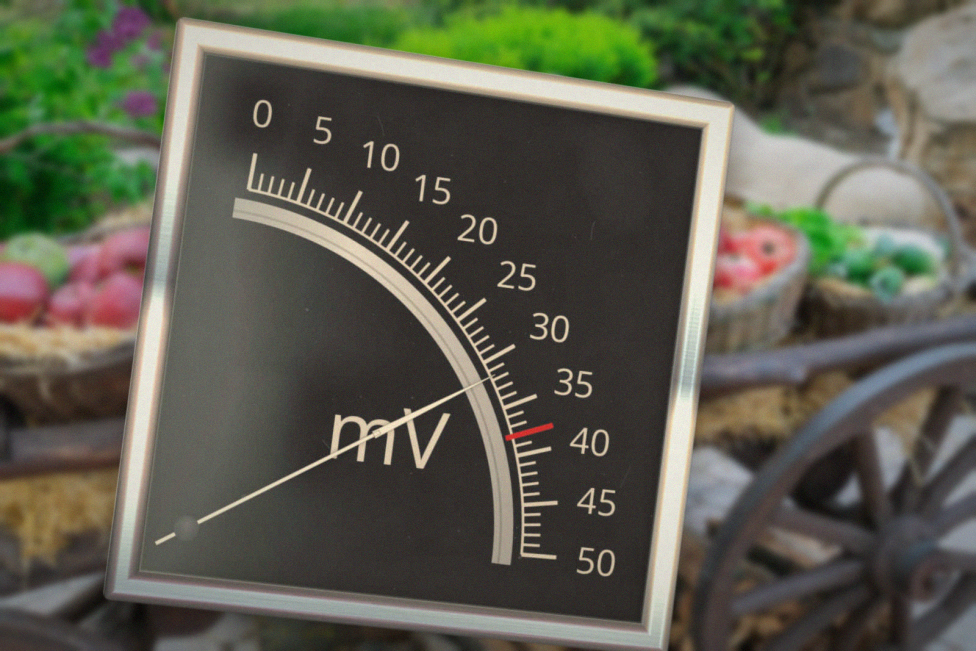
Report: 31.5; mV
